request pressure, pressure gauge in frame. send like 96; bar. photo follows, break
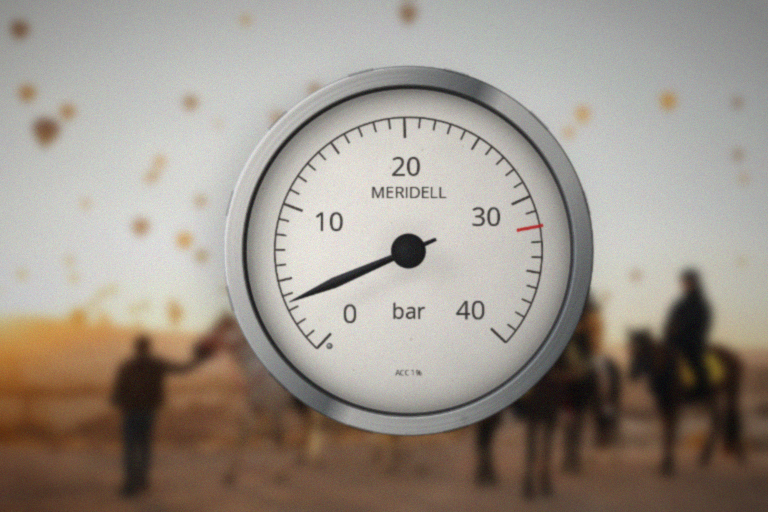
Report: 3.5; bar
